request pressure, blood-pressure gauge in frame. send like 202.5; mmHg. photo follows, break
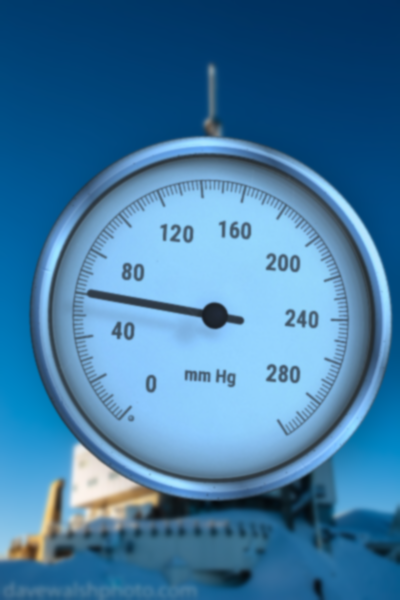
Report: 60; mmHg
